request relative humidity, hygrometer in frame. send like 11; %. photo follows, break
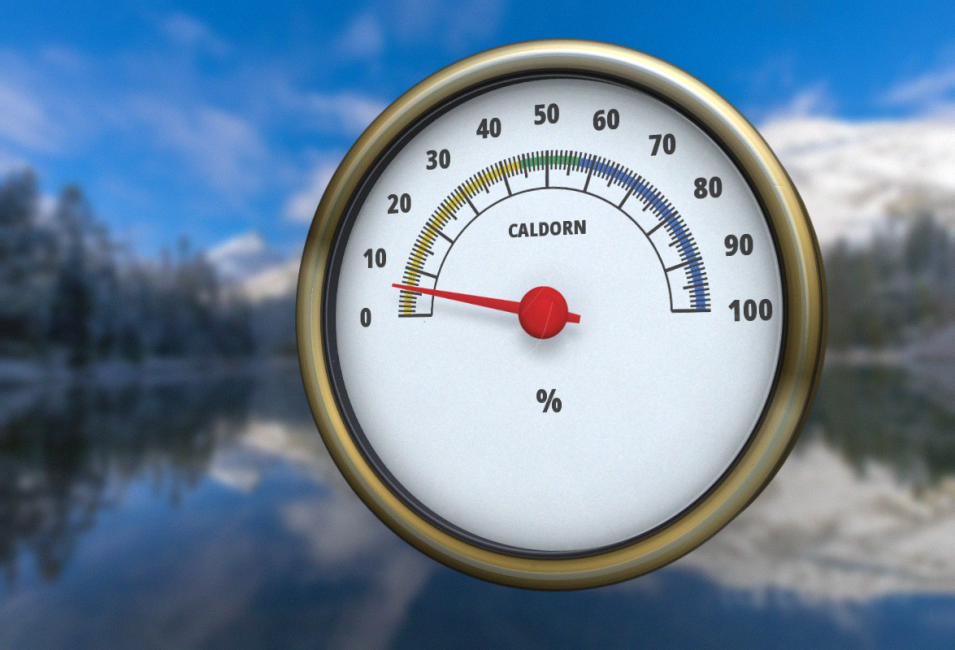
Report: 6; %
